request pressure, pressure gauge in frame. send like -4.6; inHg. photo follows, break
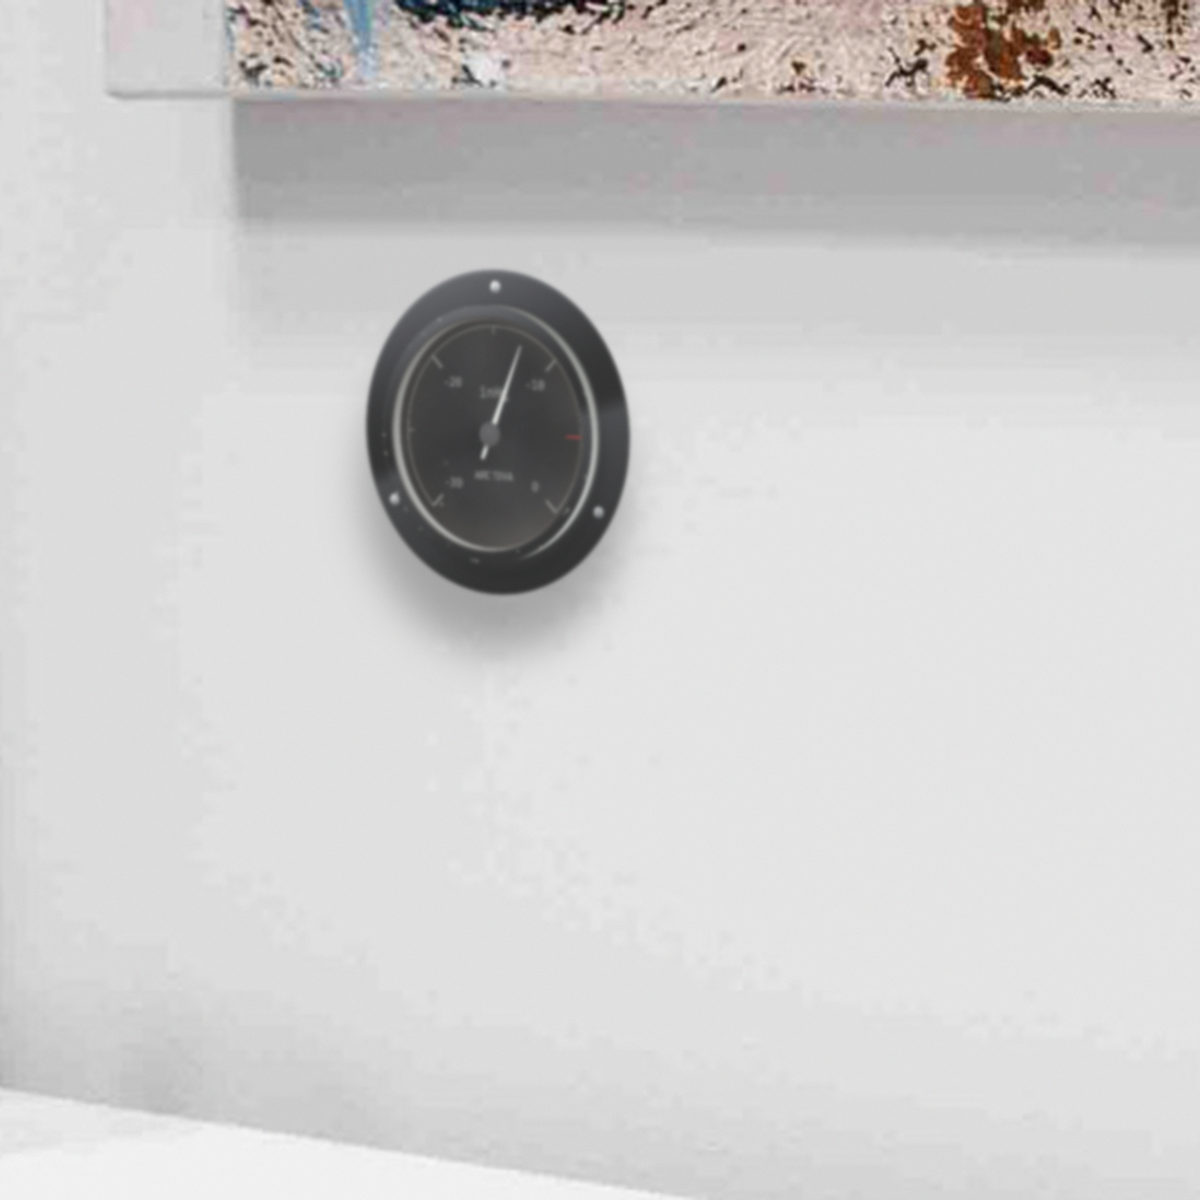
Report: -12.5; inHg
